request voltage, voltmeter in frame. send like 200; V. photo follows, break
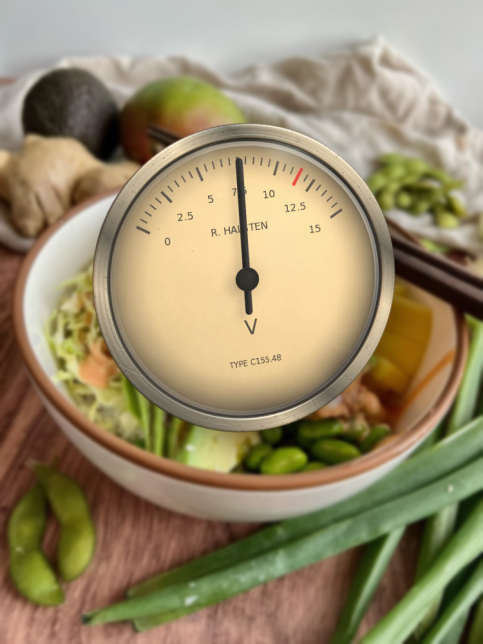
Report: 7.5; V
